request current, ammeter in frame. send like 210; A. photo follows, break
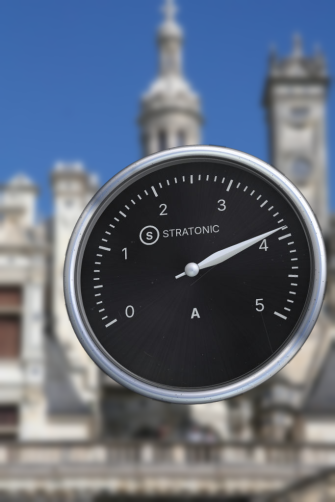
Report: 3.9; A
